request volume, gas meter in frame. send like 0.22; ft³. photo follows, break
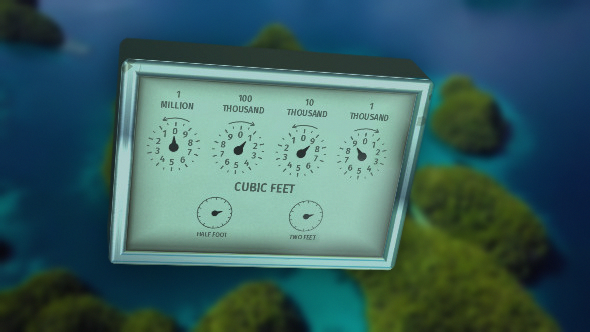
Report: 8900; ft³
